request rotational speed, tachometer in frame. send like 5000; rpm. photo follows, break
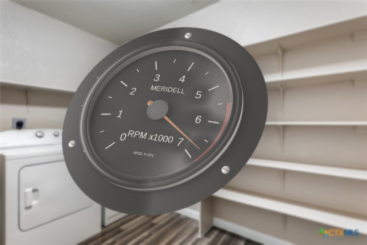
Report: 6750; rpm
